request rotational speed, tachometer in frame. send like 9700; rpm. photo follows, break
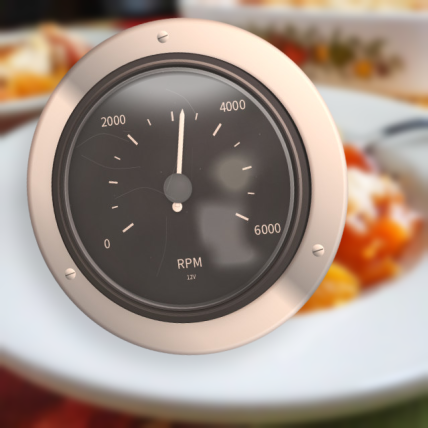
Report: 3250; rpm
